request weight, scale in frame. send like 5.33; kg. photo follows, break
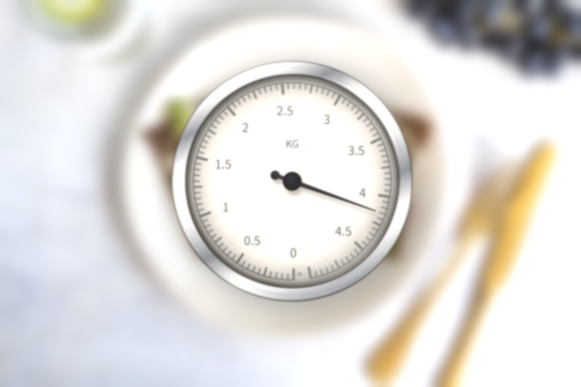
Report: 4.15; kg
